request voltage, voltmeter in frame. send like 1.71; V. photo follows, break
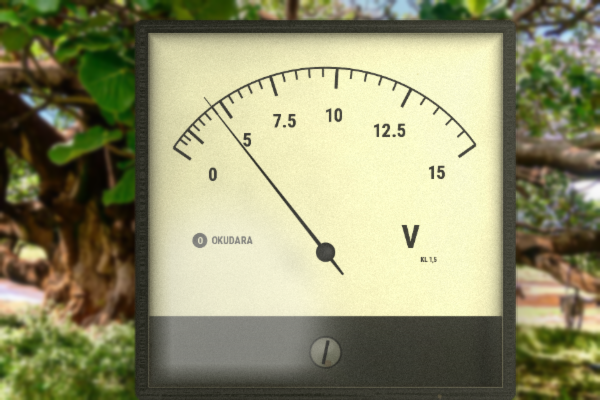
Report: 4.5; V
